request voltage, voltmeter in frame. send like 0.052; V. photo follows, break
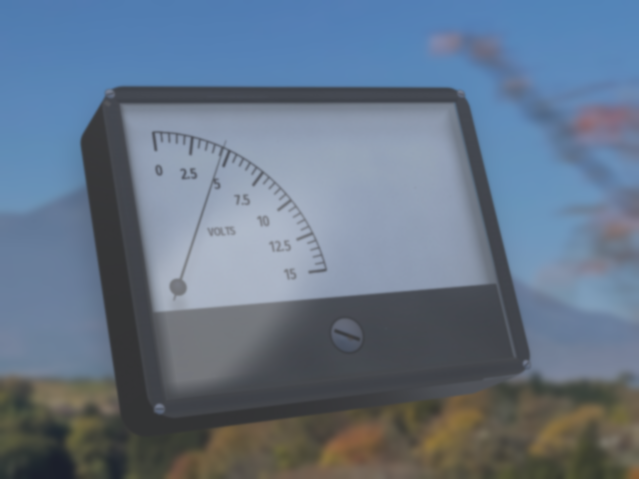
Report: 4.5; V
